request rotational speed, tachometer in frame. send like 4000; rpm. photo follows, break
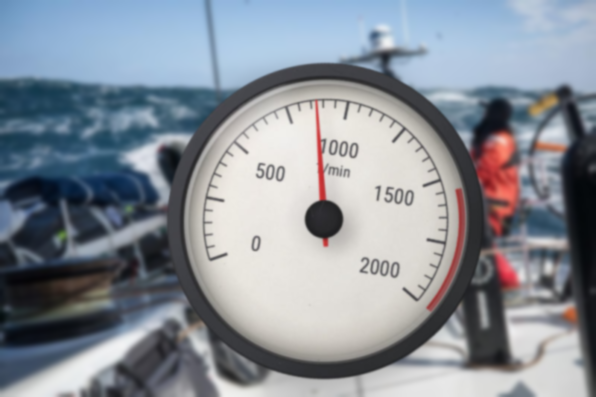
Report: 875; rpm
